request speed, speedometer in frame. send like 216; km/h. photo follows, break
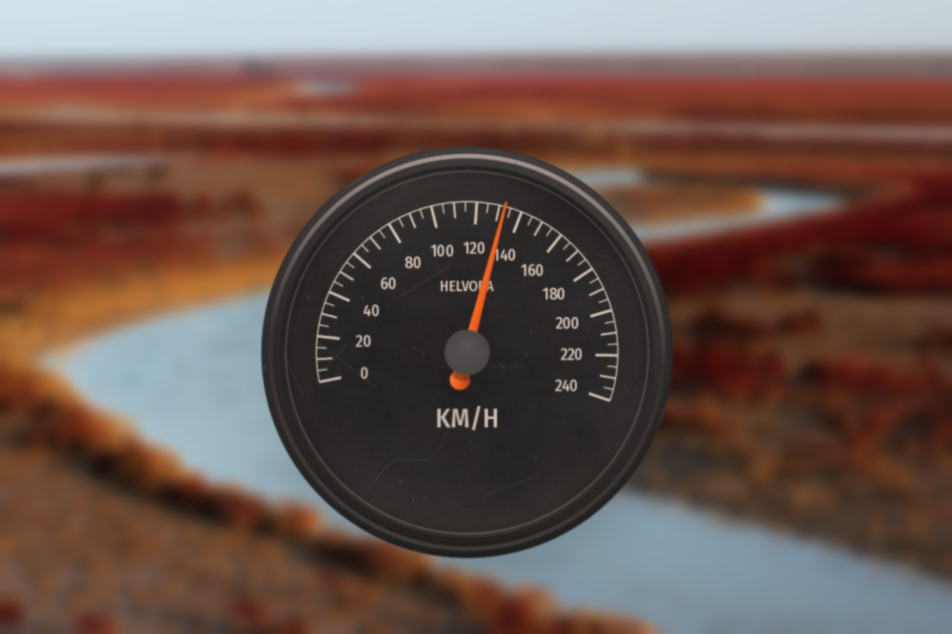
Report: 132.5; km/h
